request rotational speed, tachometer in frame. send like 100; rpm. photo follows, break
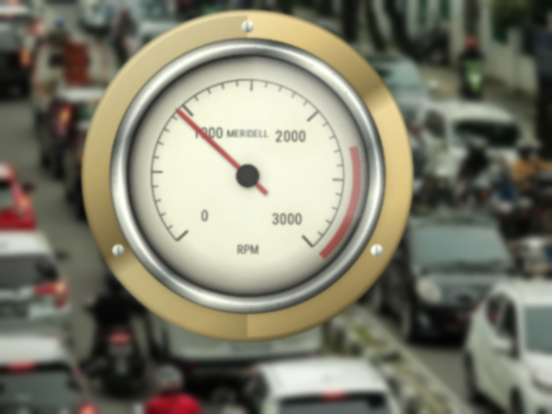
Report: 950; rpm
